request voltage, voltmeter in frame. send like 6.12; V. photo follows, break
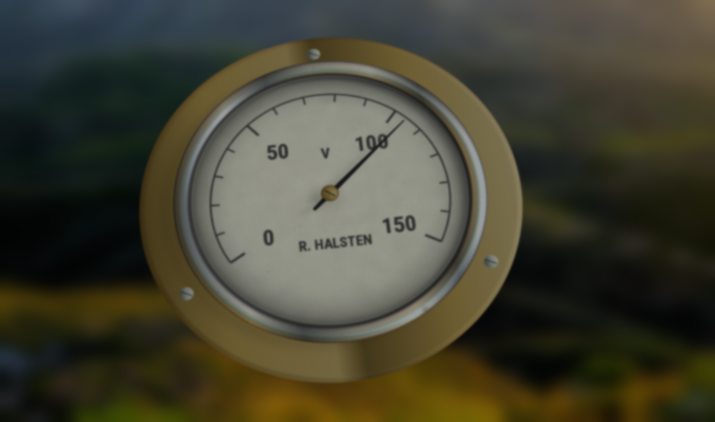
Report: 105; V
